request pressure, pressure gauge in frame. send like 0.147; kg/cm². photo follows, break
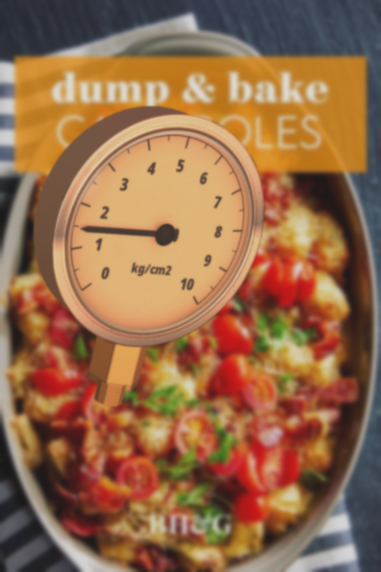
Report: 1.5; kg/cm²
